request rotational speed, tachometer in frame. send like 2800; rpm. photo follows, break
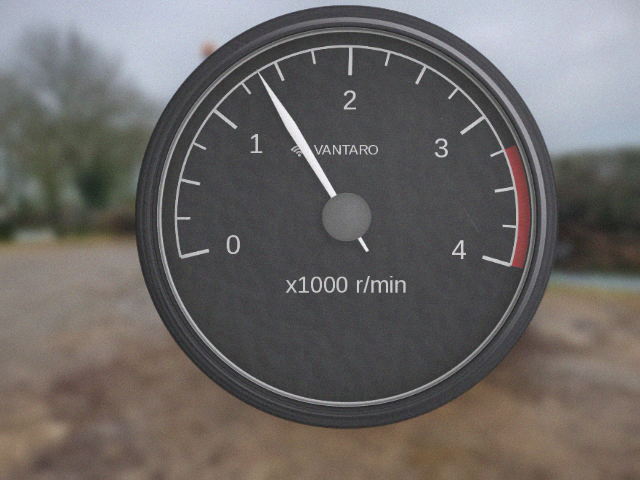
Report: 1375; rpm
